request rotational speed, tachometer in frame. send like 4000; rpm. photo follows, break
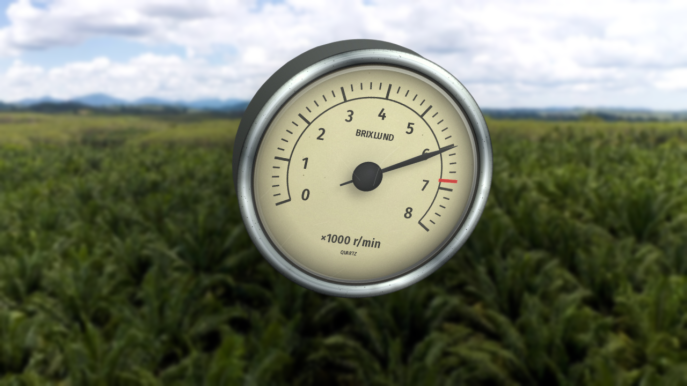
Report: 6000; rpm
